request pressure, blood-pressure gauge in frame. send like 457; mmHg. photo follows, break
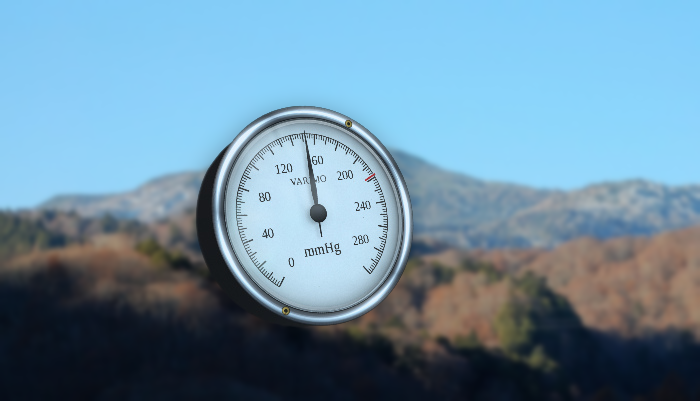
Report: 150; mmHg
